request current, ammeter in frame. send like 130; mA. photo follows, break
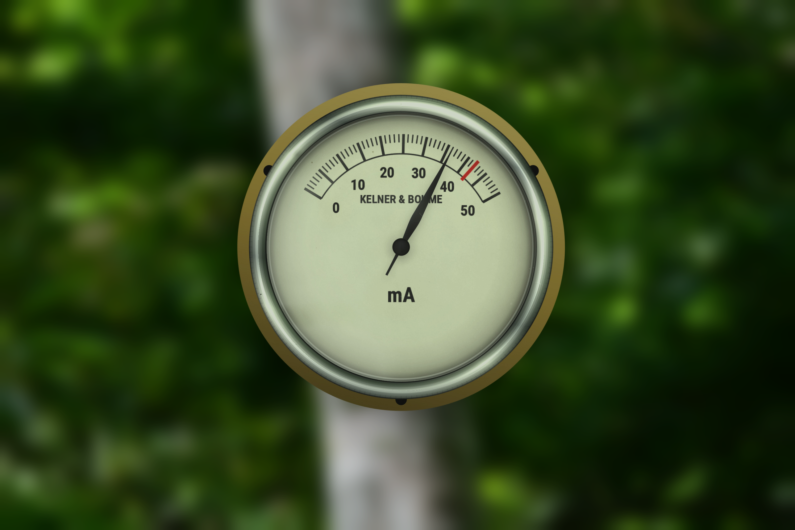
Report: 36; mA
